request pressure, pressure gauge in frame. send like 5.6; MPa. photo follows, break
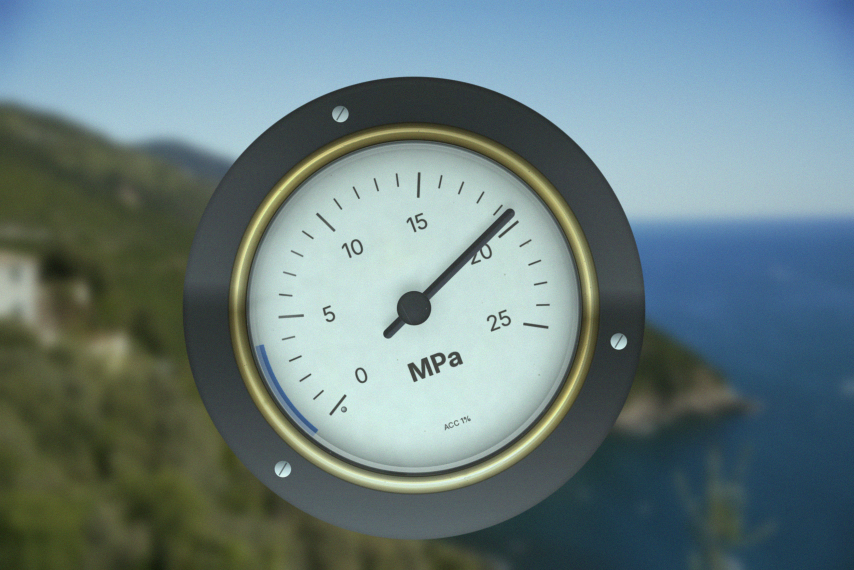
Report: 19.5; MPa
